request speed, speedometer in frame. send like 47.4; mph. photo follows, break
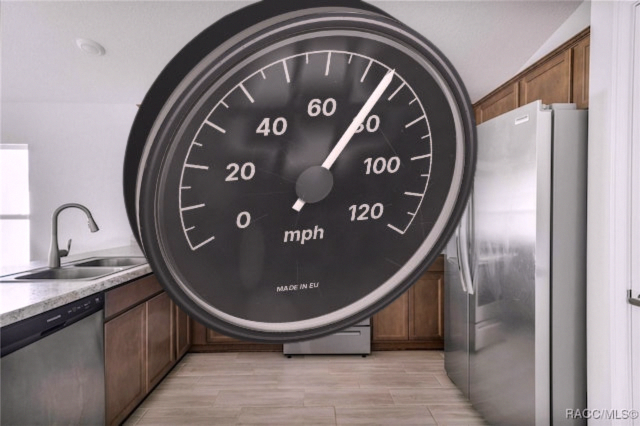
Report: 75; mph
